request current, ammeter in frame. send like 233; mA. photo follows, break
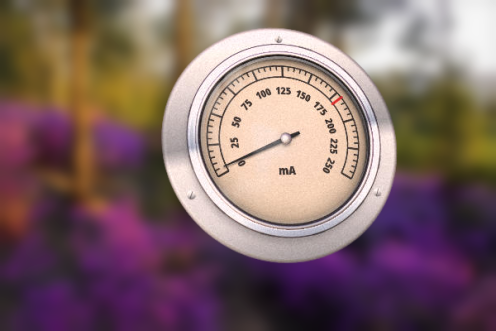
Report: 5; mA
